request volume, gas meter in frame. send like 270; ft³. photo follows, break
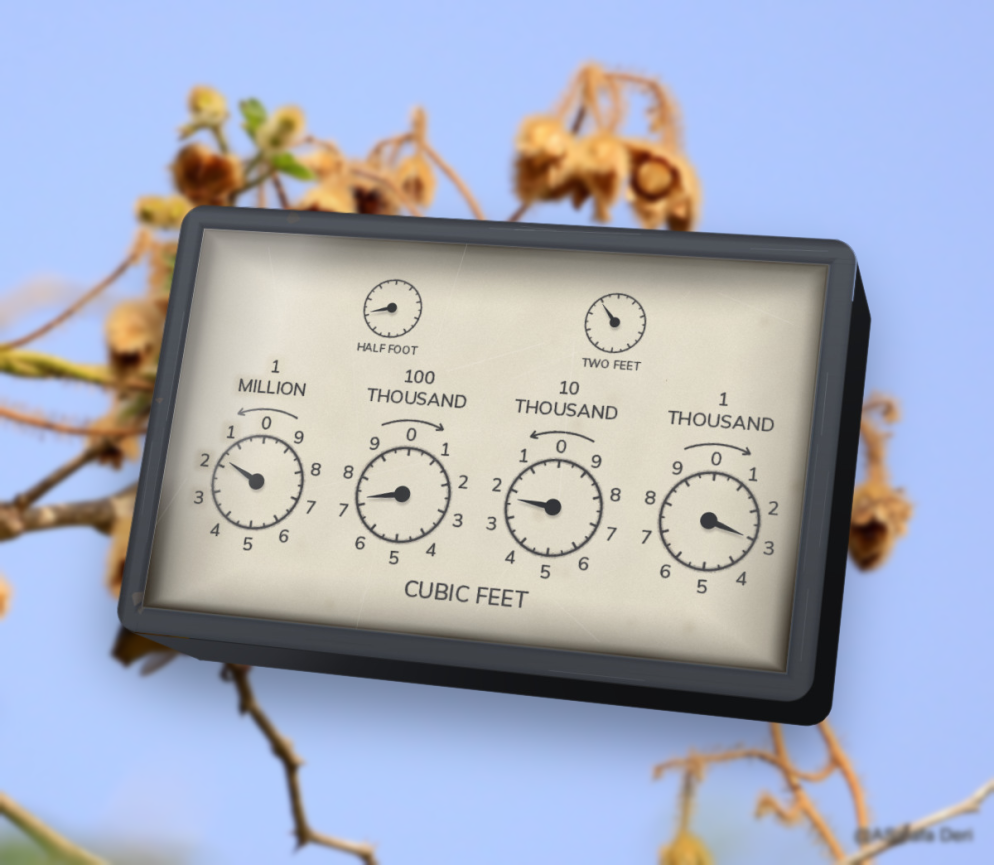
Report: 172300; ft³
